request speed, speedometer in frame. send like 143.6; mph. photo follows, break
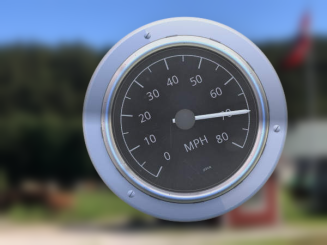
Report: 70; mph
